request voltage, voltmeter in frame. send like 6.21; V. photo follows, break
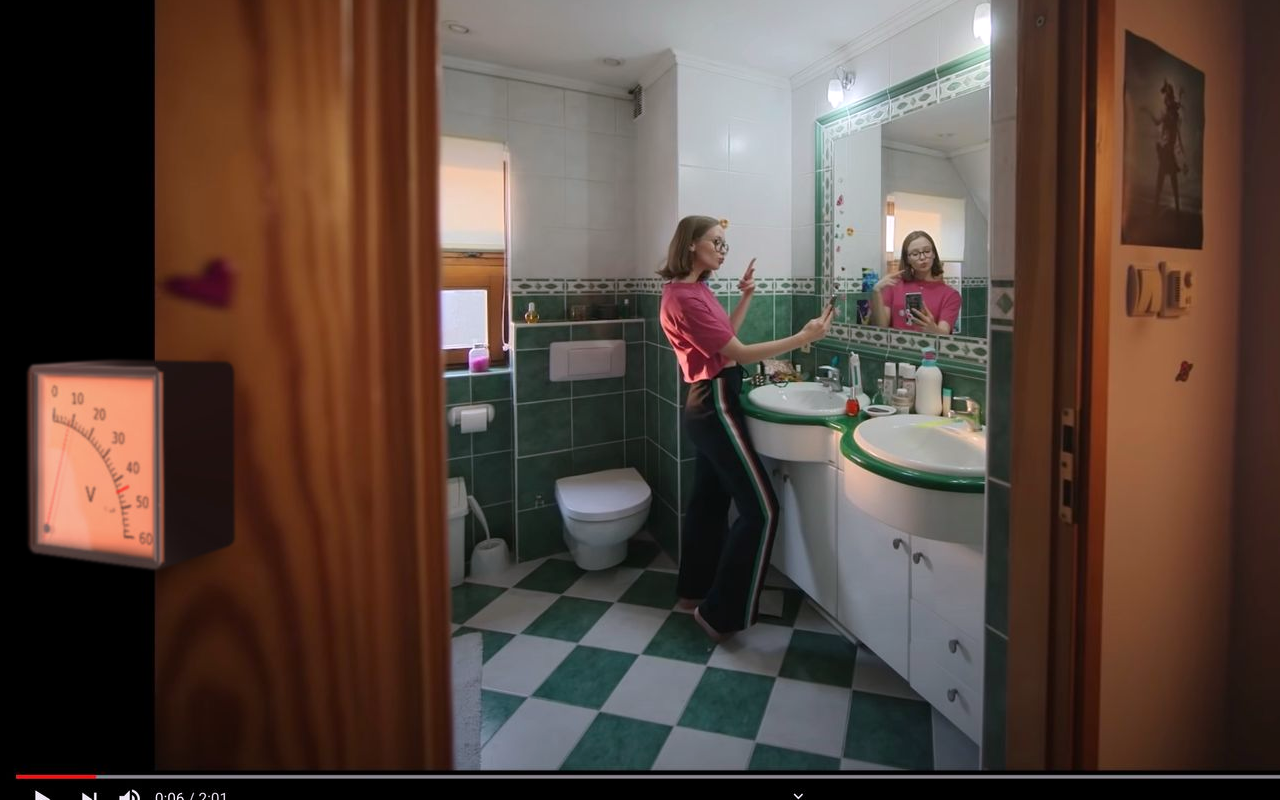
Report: 10; V
